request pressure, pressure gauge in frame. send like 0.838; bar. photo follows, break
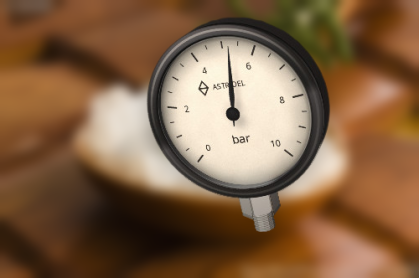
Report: 5.25; bar
